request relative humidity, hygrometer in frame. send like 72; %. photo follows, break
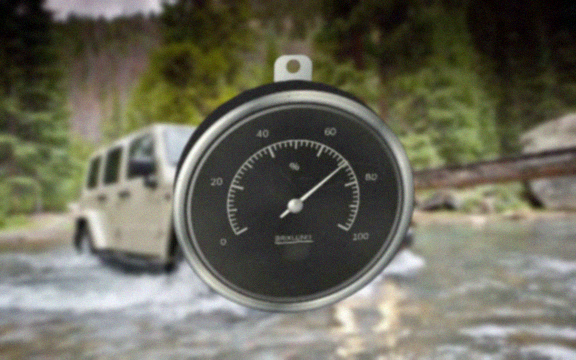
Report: 70; %
